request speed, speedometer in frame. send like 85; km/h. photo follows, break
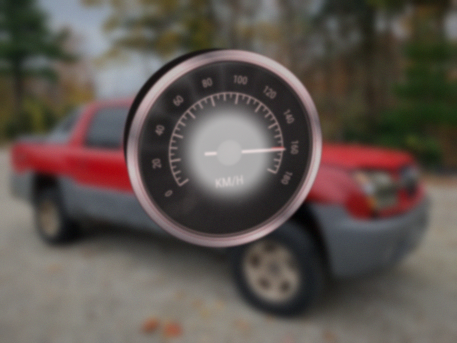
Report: 160; km/h
